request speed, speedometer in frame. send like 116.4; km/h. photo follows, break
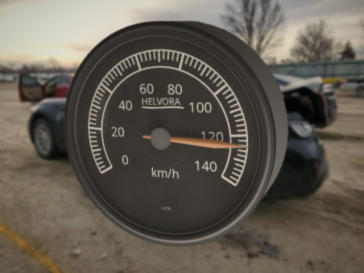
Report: 124; km/h
